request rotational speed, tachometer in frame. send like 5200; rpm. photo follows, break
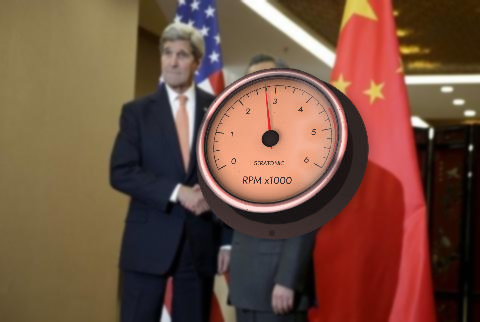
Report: 2750; rpm
